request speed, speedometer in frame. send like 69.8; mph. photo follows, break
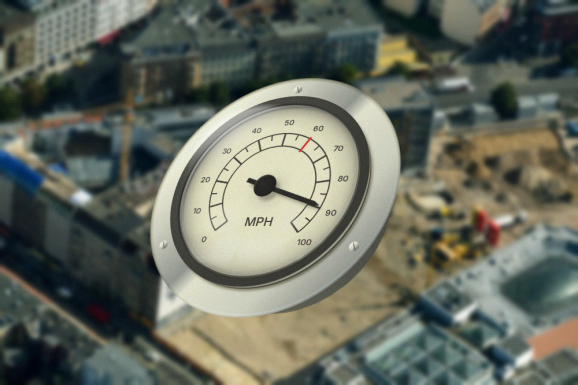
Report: 90; mph
